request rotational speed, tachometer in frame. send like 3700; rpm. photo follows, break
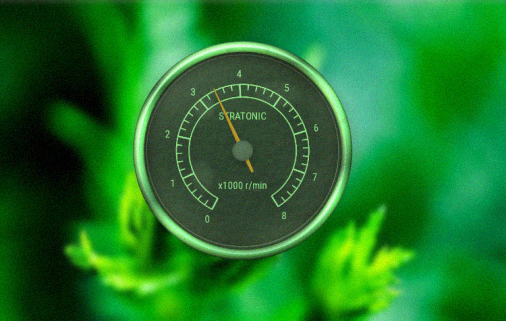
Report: 3400; rpm
